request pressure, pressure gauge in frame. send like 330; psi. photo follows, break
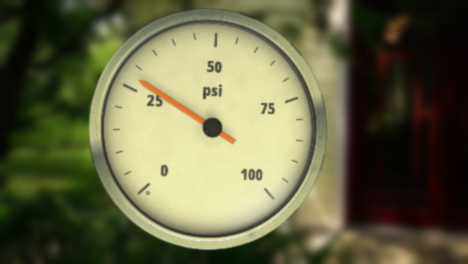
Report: 27.5; psi
